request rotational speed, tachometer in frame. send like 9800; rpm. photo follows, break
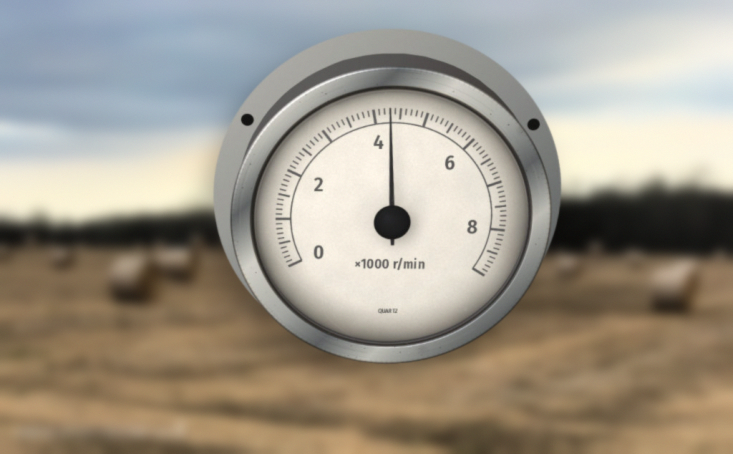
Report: 4300; rpm
